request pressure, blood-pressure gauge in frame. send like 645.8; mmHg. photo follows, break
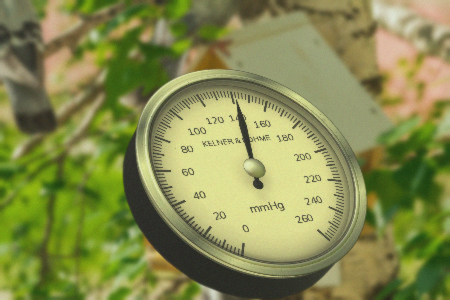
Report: 140; mmHg
